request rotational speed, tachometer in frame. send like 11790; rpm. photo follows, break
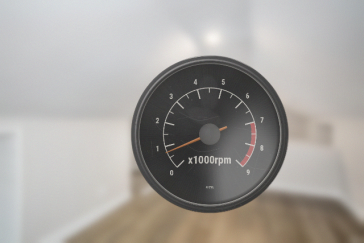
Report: 750; rpm
